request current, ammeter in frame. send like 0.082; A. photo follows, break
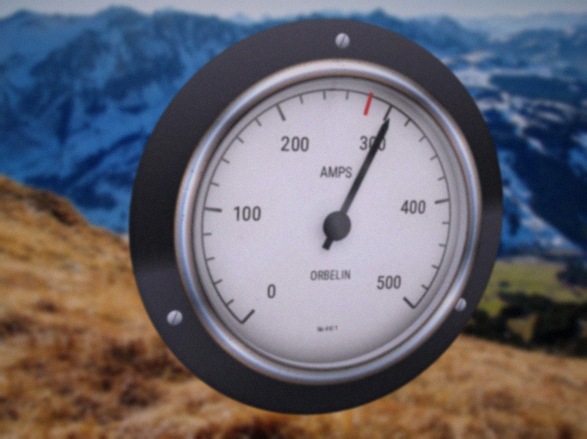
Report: 300; A
